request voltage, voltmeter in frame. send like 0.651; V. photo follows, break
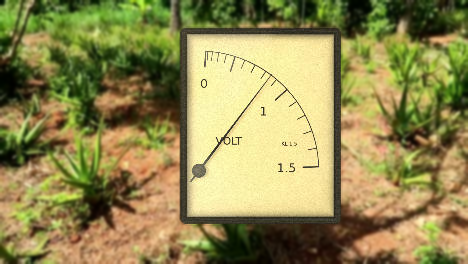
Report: 0.85; V
